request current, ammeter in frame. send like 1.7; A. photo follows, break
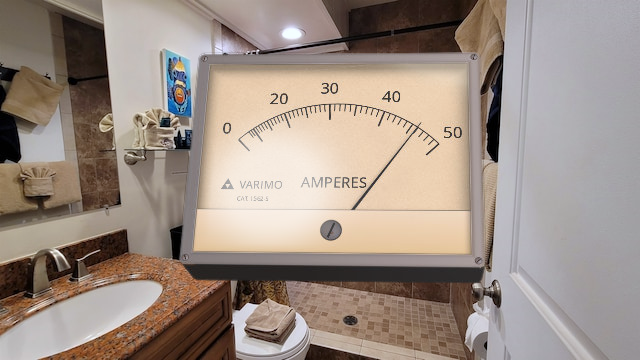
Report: 46; A
